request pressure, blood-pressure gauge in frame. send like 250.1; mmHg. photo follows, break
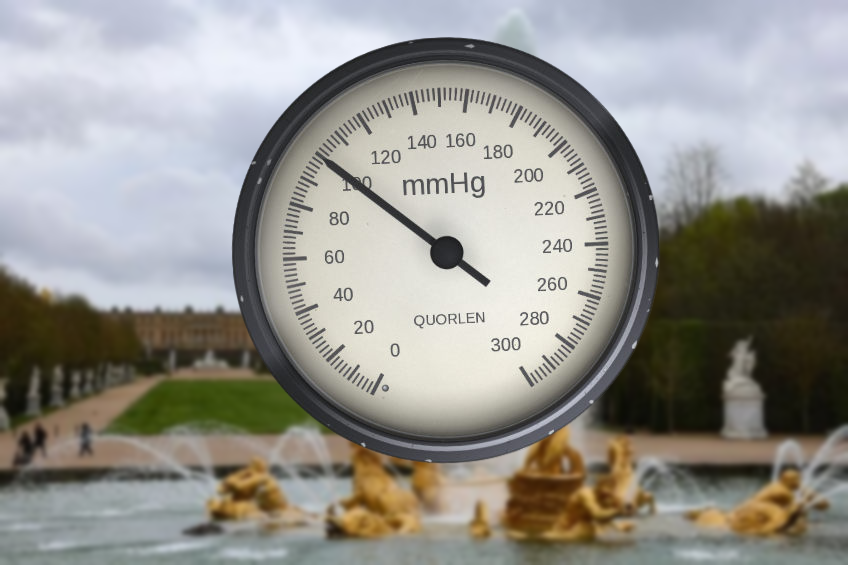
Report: 100; mmHg
